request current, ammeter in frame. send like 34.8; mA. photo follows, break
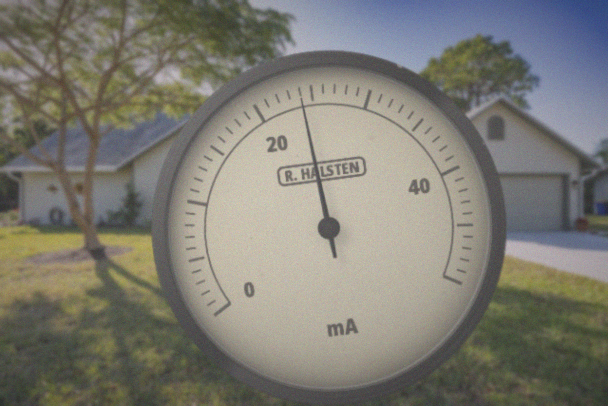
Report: 24; mA
